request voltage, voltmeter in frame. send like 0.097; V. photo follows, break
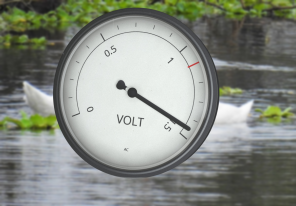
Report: 1.45; V
